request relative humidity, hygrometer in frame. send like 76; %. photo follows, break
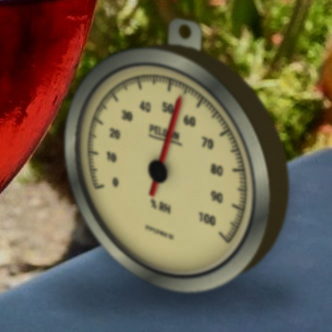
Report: 55; %
